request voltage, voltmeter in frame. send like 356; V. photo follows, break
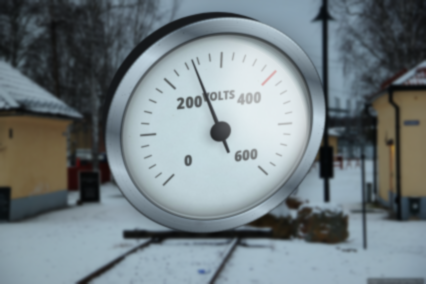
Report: 250; V
